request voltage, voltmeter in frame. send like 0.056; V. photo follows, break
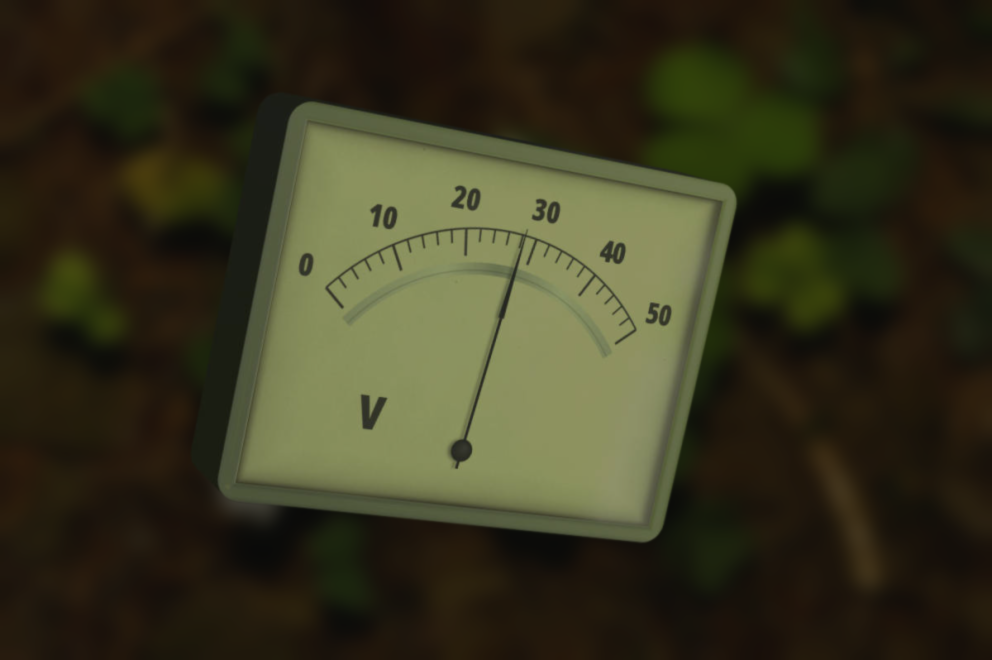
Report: 28; V
